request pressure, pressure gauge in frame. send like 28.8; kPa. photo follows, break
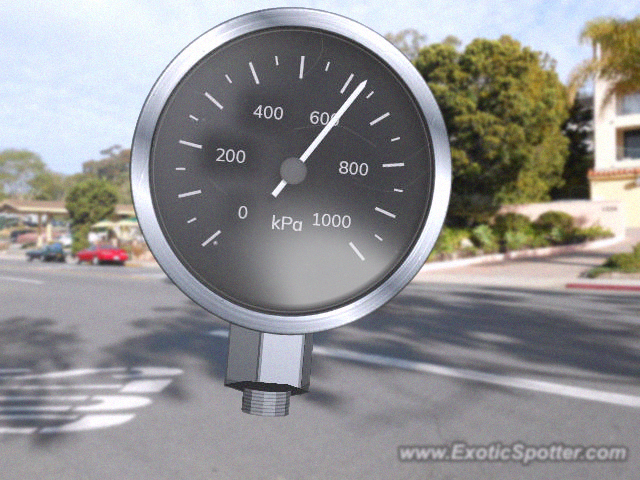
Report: 625; kPa
